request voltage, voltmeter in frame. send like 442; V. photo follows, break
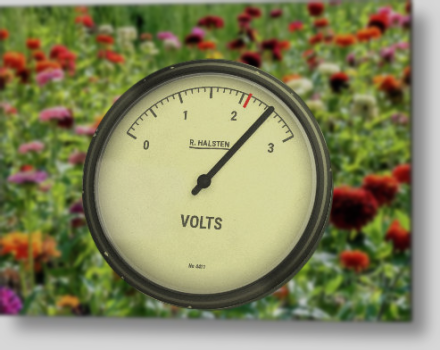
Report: 2.5; V
